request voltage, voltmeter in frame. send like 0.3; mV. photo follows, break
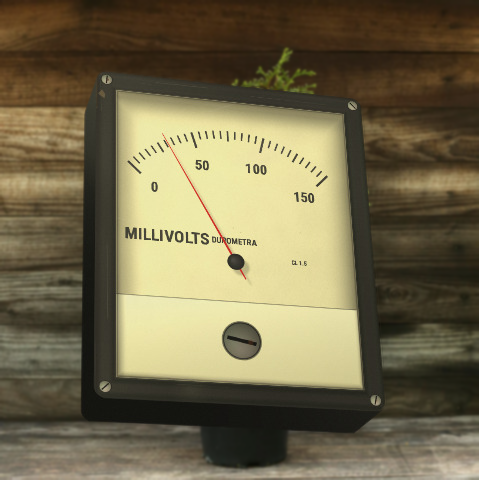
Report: 30; mV
